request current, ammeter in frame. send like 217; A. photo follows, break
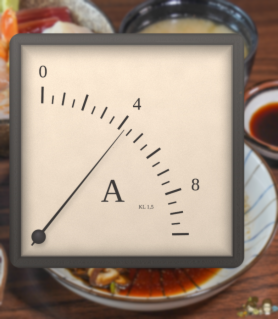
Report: 4.25; A
